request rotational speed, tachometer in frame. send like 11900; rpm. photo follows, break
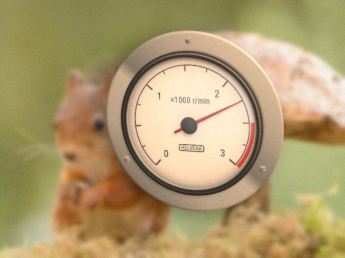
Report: 2250; rpm
